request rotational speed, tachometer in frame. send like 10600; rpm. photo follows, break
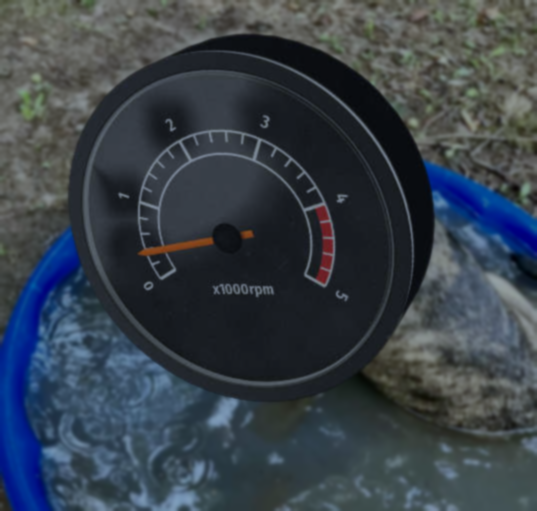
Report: 400; rpm
